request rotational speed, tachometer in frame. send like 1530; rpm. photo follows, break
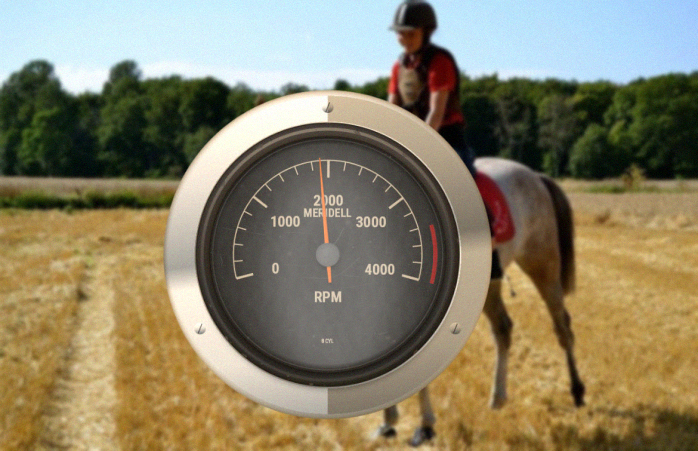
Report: 1900; rpm
